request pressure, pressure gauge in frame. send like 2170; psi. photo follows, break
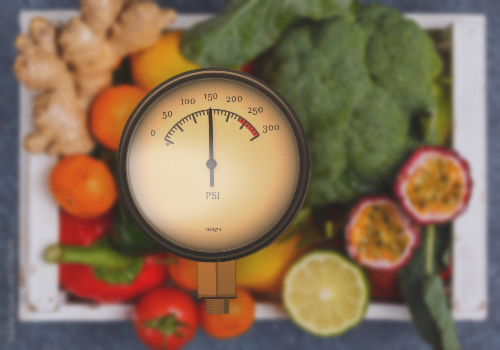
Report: 150; psi
